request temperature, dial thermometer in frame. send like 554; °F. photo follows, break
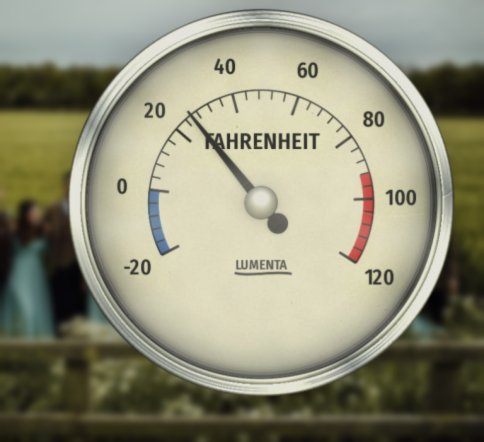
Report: 26; °F
